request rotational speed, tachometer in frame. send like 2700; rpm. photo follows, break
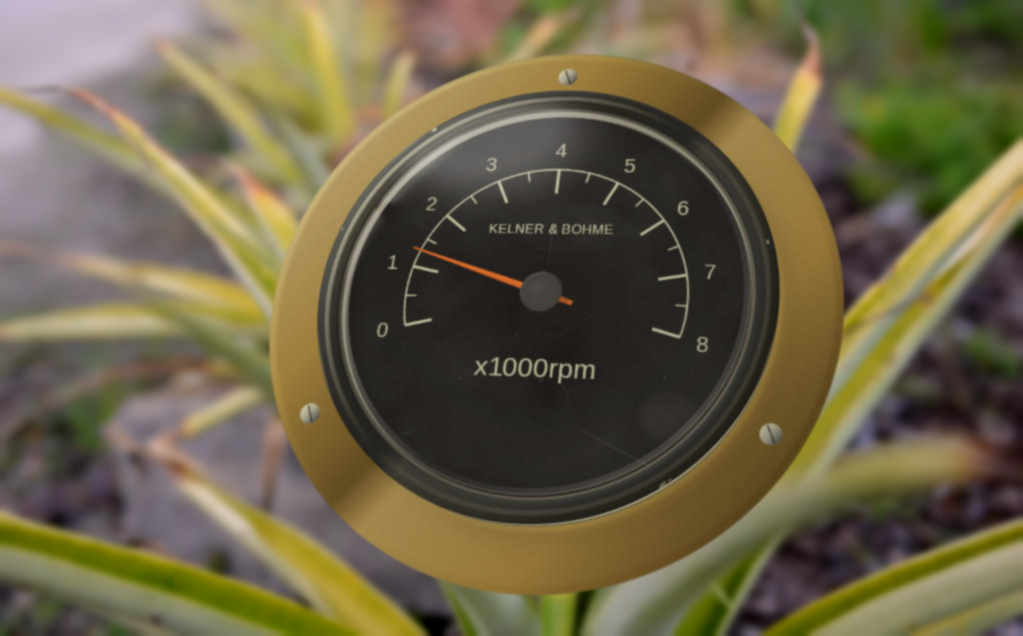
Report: 1250; rpm
